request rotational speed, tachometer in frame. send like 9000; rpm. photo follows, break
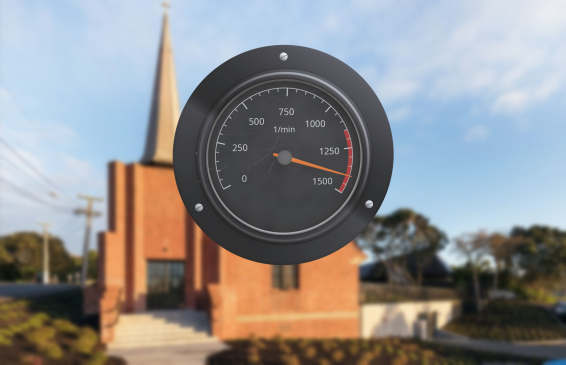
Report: 1400; rpm
